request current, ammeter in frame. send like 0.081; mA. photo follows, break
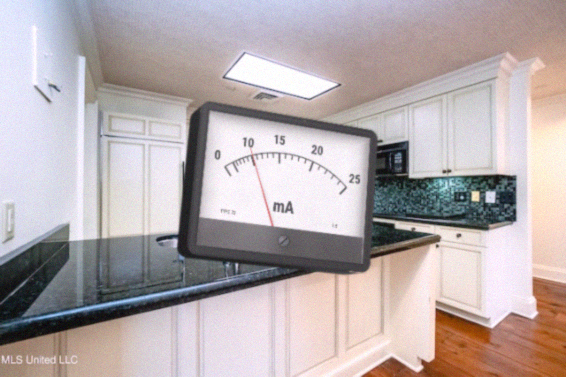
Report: 10; mA
